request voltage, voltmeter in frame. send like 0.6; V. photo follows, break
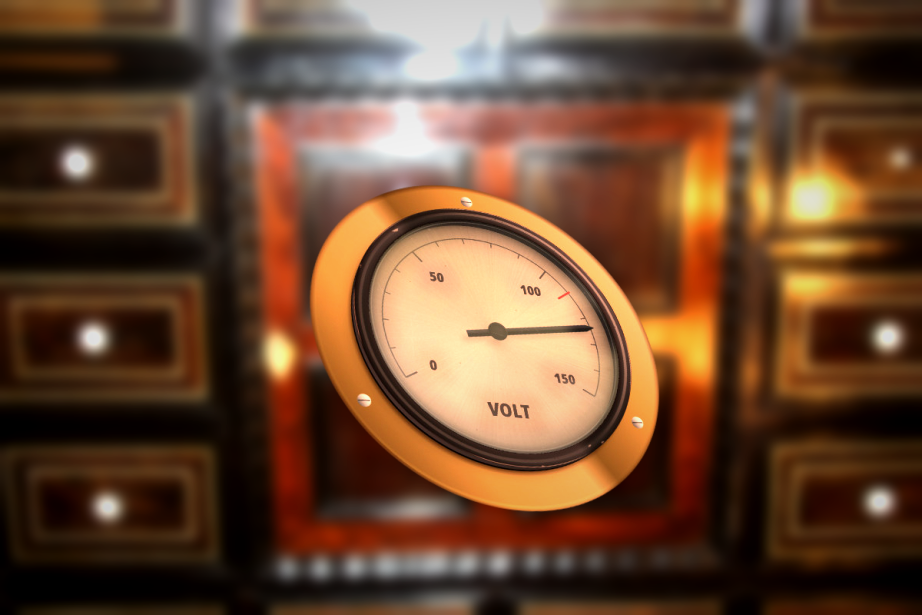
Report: 125; V
